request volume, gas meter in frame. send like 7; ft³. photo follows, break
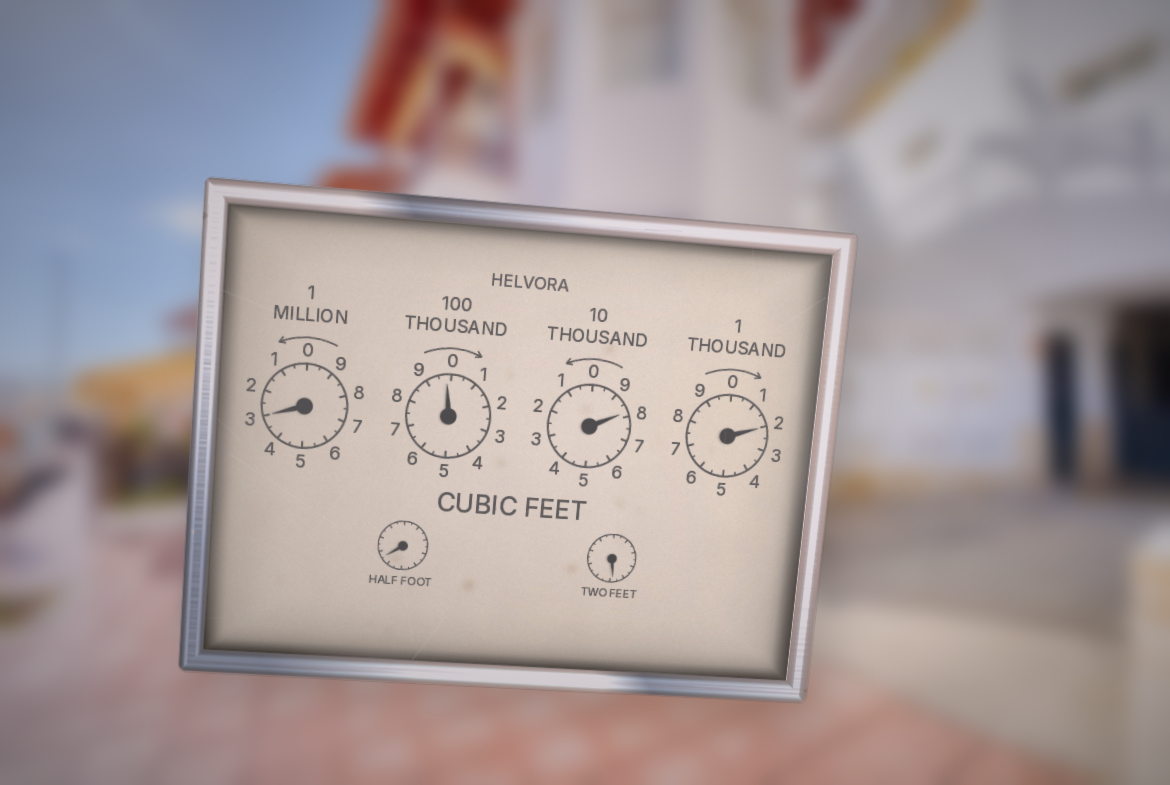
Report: 298200; ft³
